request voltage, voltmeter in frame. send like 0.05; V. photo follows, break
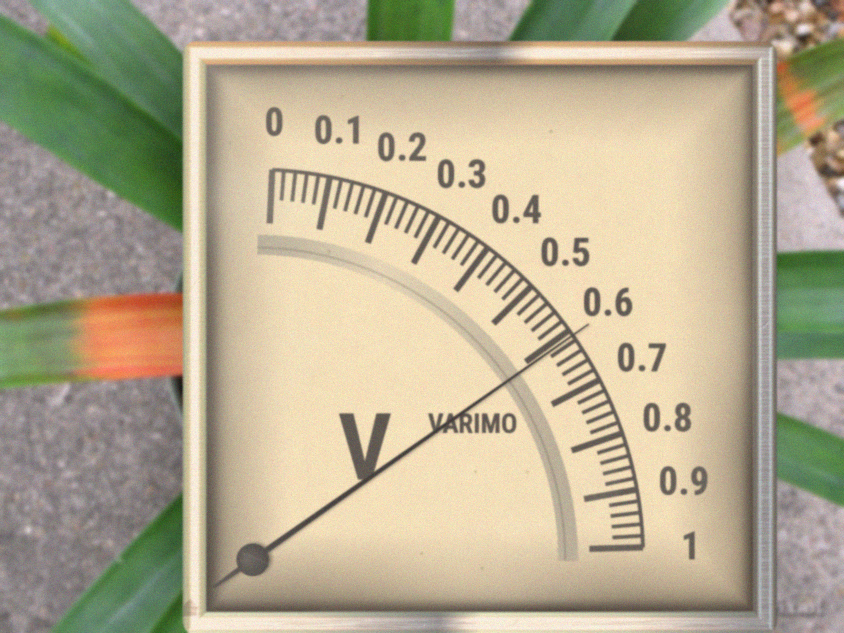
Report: 0.61; V
